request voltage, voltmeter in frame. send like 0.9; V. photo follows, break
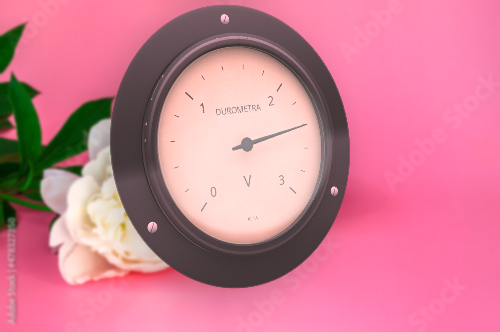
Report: 2.4; V
